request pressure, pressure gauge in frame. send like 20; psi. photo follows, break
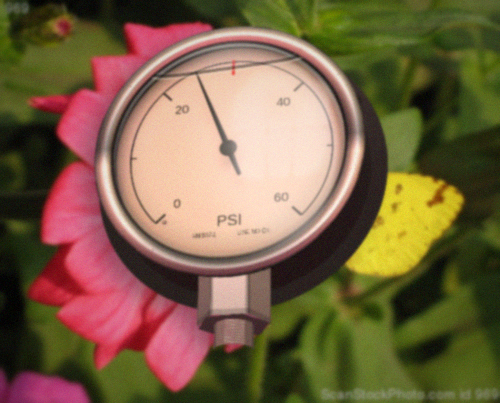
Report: 25; psi
